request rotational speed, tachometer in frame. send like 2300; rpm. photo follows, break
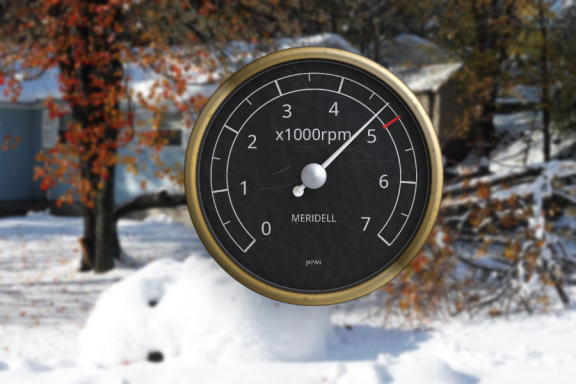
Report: 4750; rpm
